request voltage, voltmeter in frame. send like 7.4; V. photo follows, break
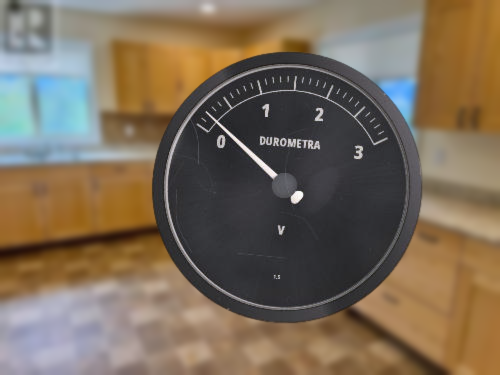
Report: 0.2; V
